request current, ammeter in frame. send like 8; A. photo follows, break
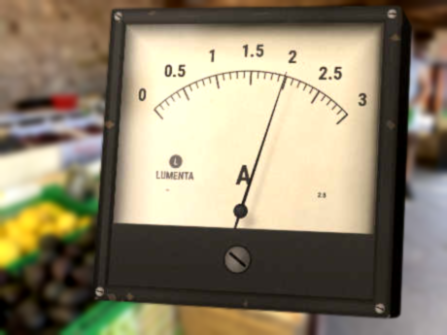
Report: 2; A
